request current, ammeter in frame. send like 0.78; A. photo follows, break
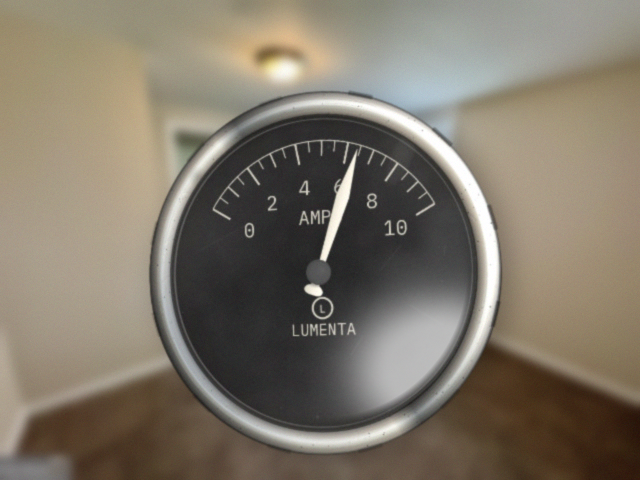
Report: 6.5; A
